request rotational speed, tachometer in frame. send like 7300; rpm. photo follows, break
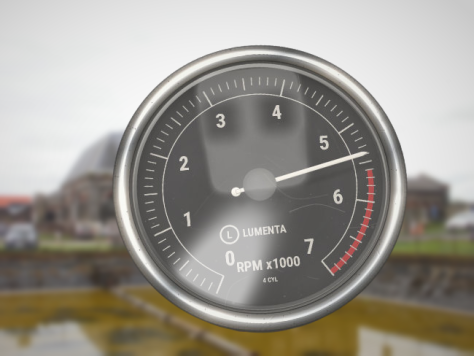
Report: 5400; rpm
